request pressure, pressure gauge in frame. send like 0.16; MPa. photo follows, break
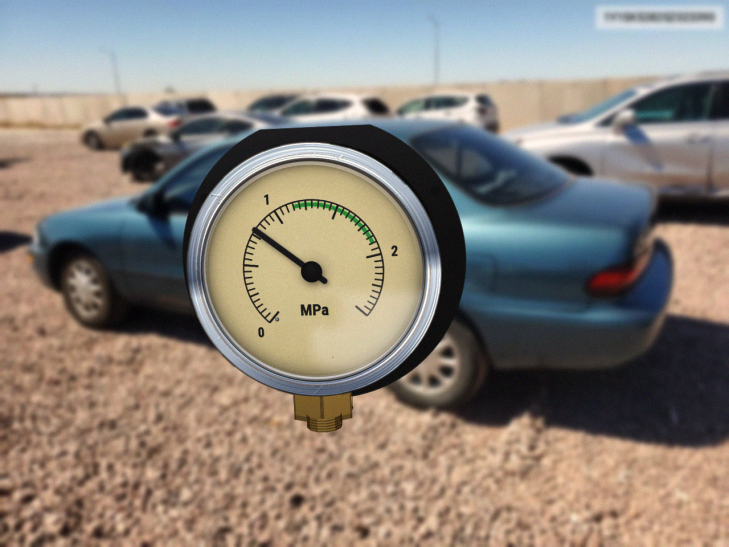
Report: 0.8; MPa
